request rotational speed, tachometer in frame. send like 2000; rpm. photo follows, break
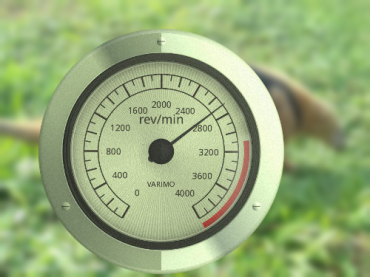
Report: 2700; rpm
